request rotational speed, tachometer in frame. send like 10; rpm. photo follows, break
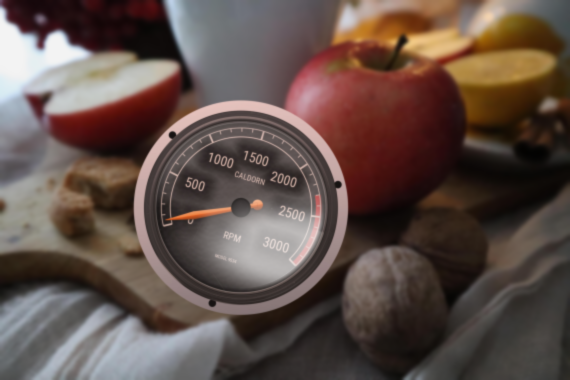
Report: 50; rpm
